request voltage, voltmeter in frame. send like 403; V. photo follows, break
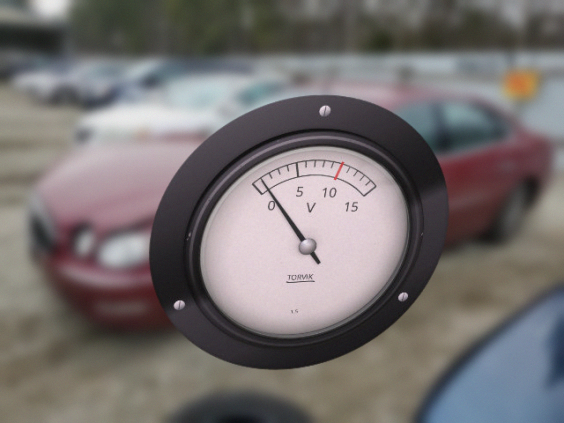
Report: 1; V
